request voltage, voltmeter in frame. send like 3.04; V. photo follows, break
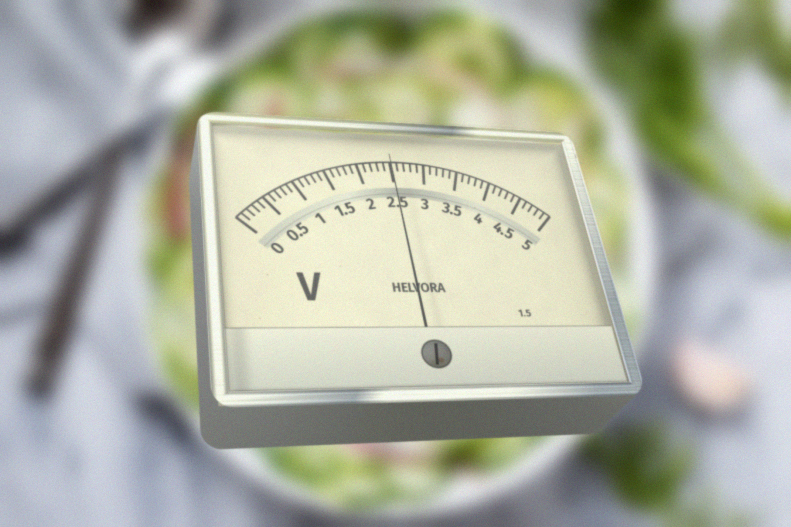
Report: 2.5; V
